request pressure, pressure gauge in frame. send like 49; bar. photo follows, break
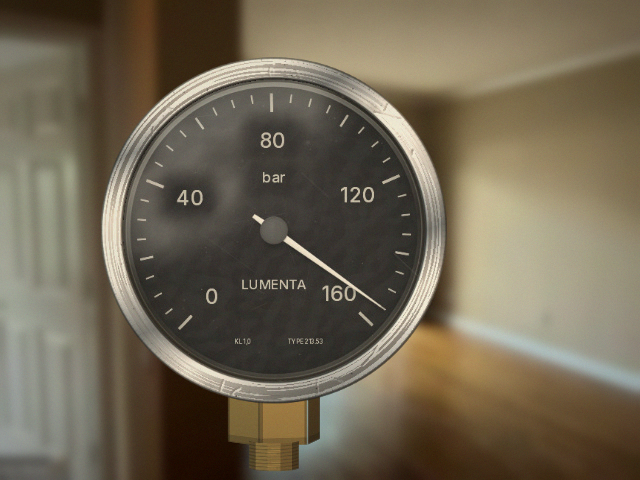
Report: 155; bar
